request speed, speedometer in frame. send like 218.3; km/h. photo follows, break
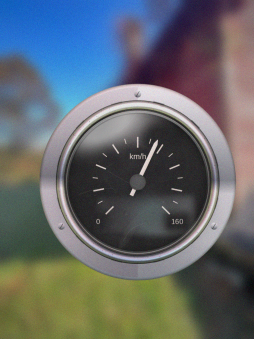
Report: 95; km/h
